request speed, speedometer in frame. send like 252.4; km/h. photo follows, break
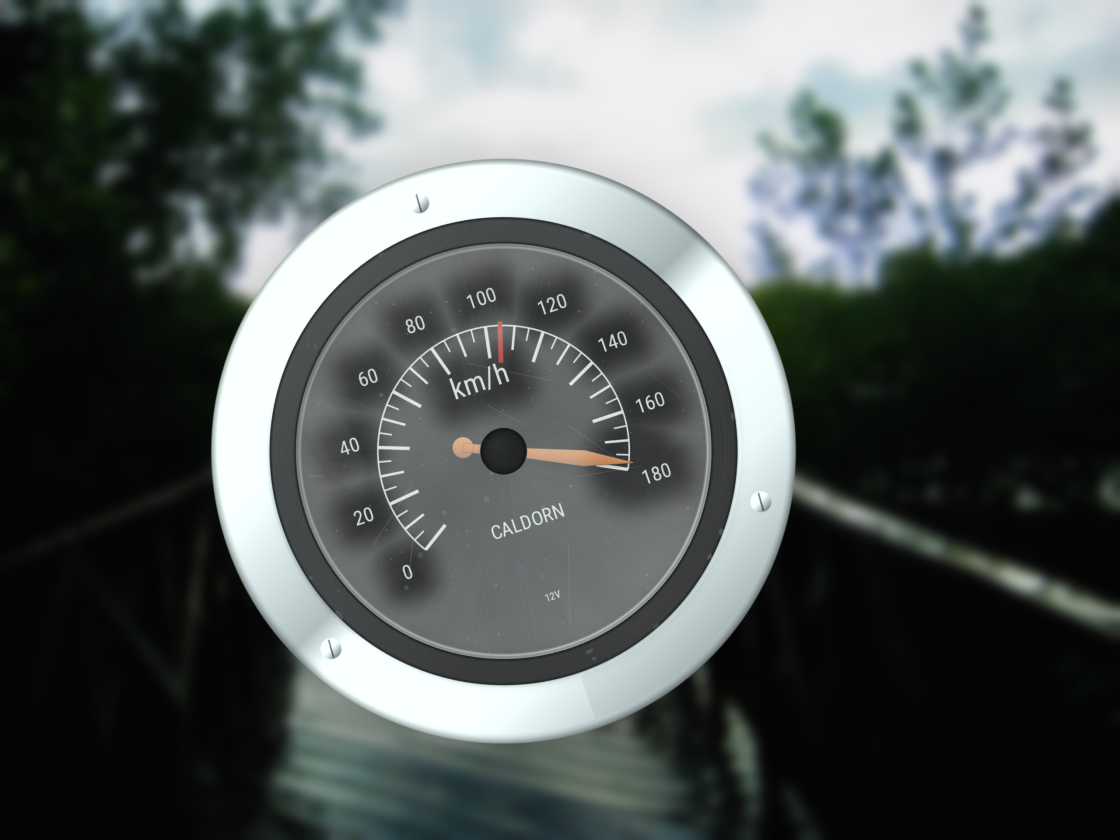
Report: 177.5; km/h
